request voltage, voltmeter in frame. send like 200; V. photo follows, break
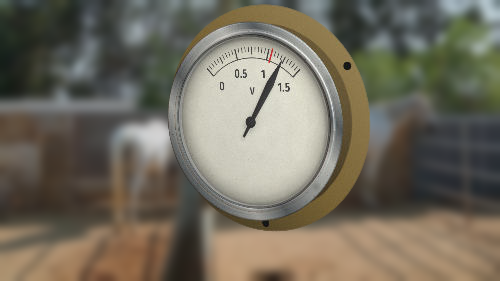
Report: 1.25; V
